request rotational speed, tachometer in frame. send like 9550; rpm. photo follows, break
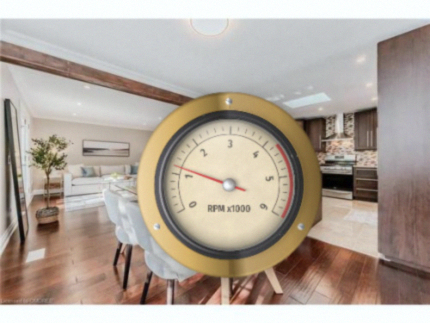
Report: 1200; rpm
